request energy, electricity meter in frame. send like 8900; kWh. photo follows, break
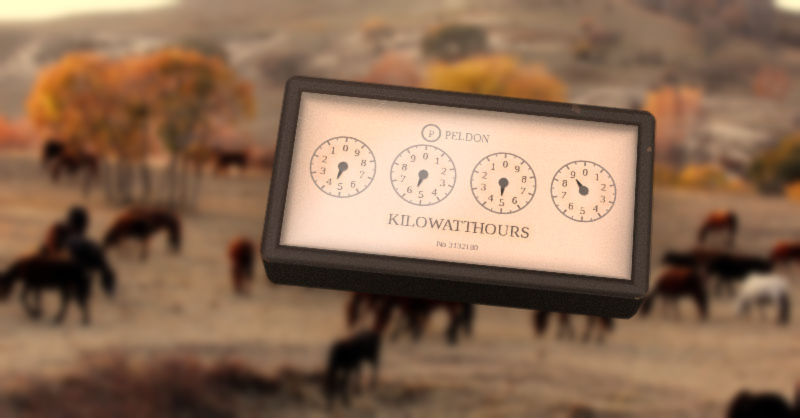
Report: 4549; kWh
